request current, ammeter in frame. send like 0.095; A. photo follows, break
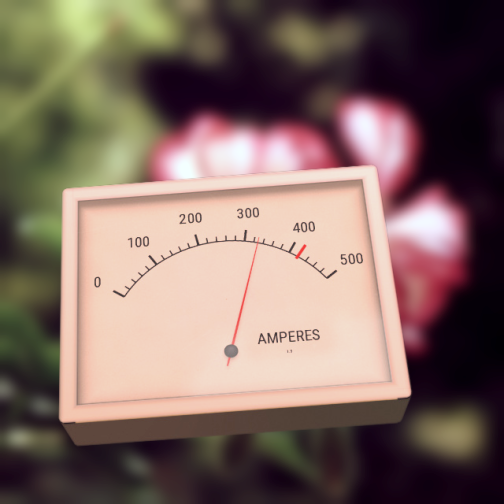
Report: 330; A
